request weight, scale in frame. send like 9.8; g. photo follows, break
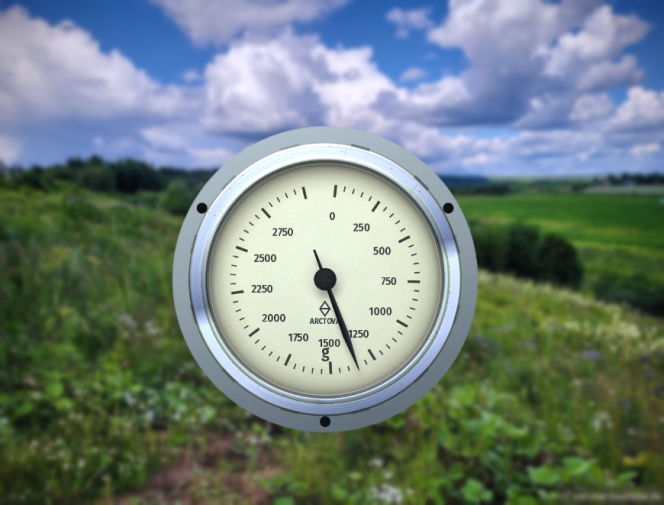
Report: 1350; g
